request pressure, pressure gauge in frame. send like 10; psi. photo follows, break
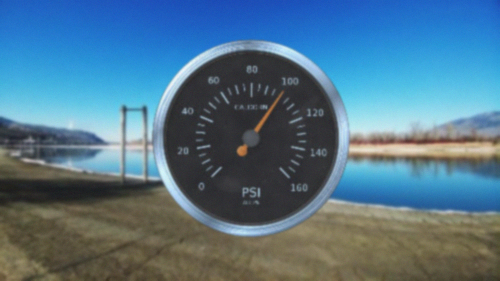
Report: 100; psi
